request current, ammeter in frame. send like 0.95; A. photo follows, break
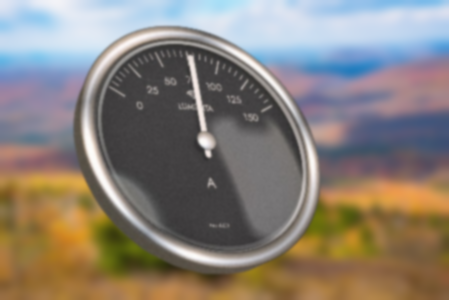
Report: 75; A
